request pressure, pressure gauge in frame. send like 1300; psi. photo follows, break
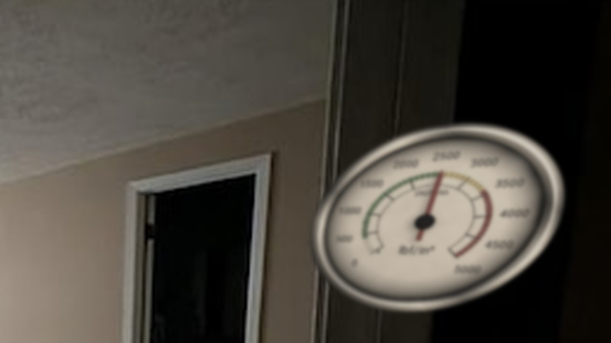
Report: 2500; psi
